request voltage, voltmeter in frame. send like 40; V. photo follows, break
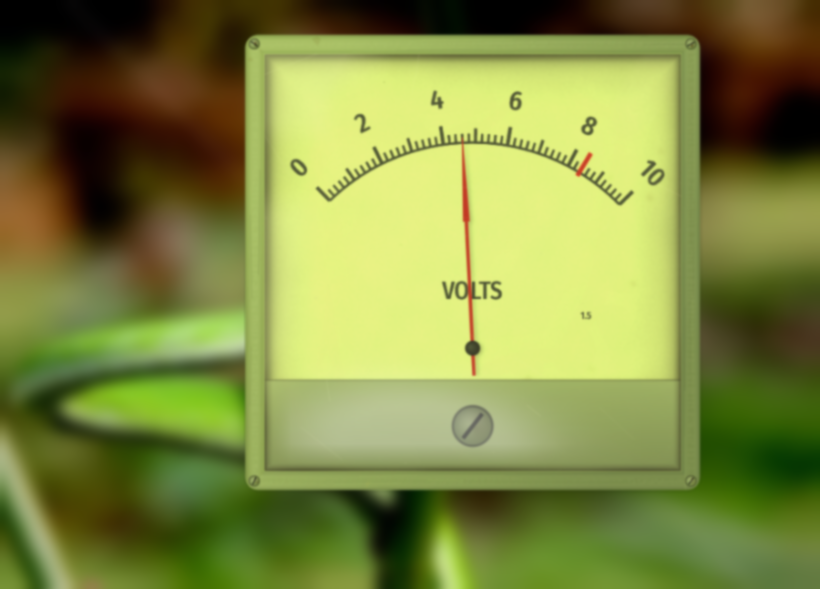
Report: 4.6; V
